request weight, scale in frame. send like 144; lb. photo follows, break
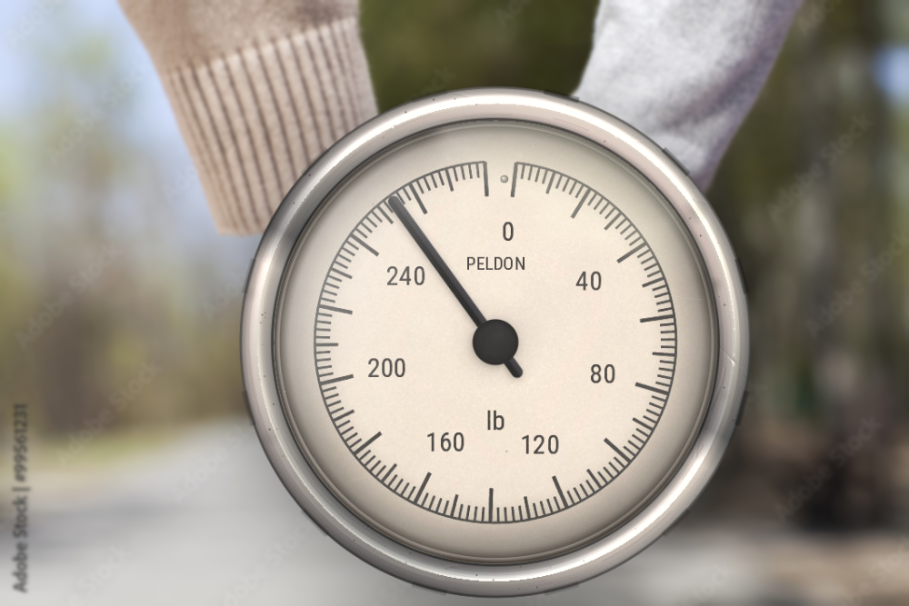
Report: 254; lb
